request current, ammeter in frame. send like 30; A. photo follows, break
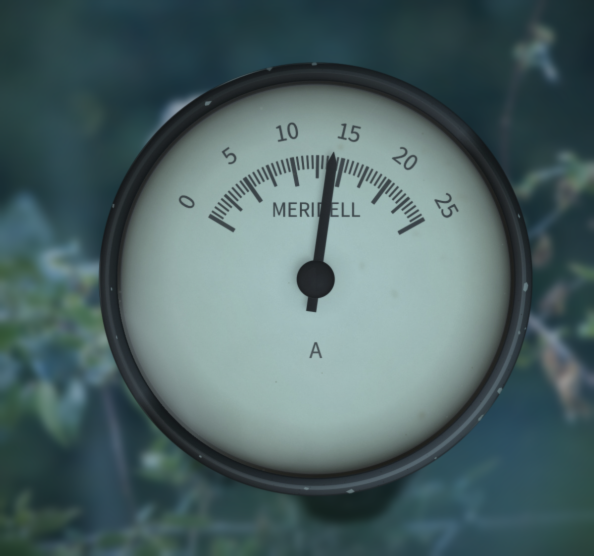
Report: 14; A
